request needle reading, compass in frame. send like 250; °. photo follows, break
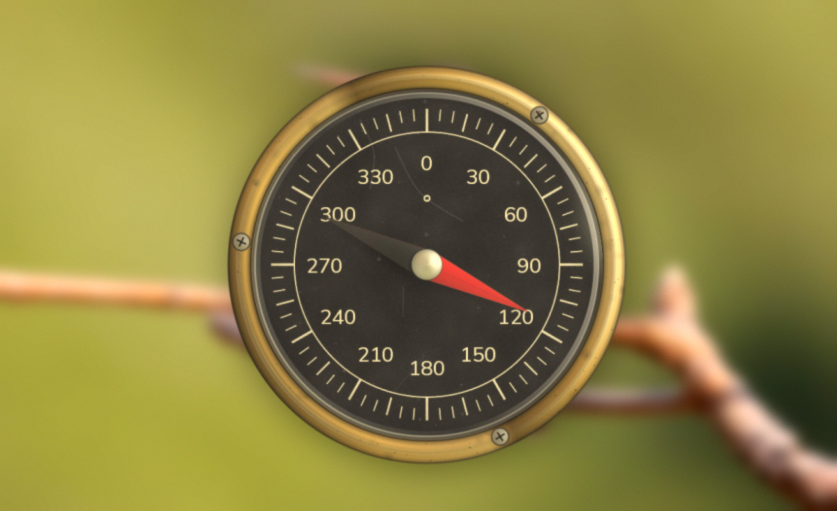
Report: 115; °
